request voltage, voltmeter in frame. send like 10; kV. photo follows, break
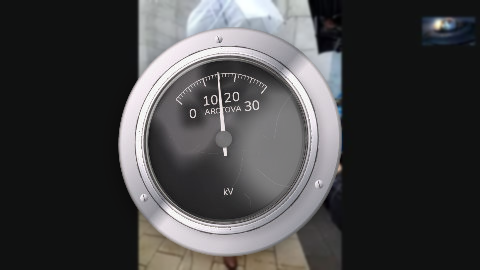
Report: 15; kV
